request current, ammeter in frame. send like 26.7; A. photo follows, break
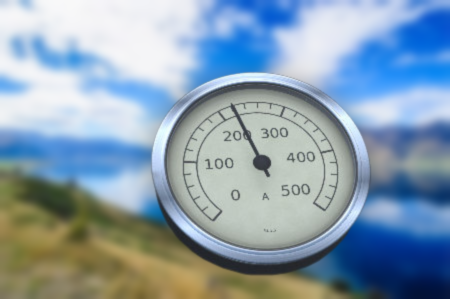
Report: 220; A
